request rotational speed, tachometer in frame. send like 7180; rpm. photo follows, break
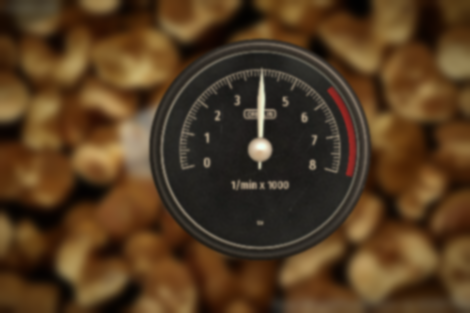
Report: 4000; rpm
